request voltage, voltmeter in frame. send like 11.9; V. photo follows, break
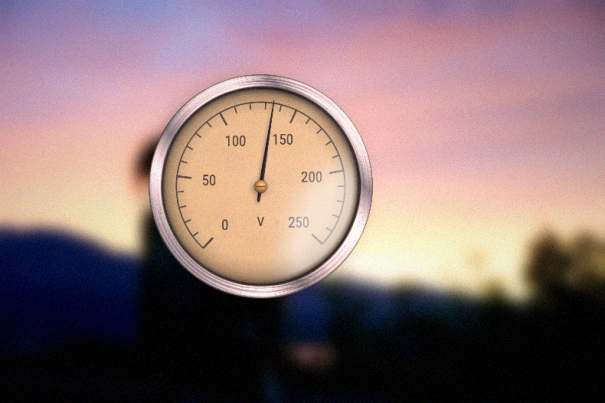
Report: 135; V
